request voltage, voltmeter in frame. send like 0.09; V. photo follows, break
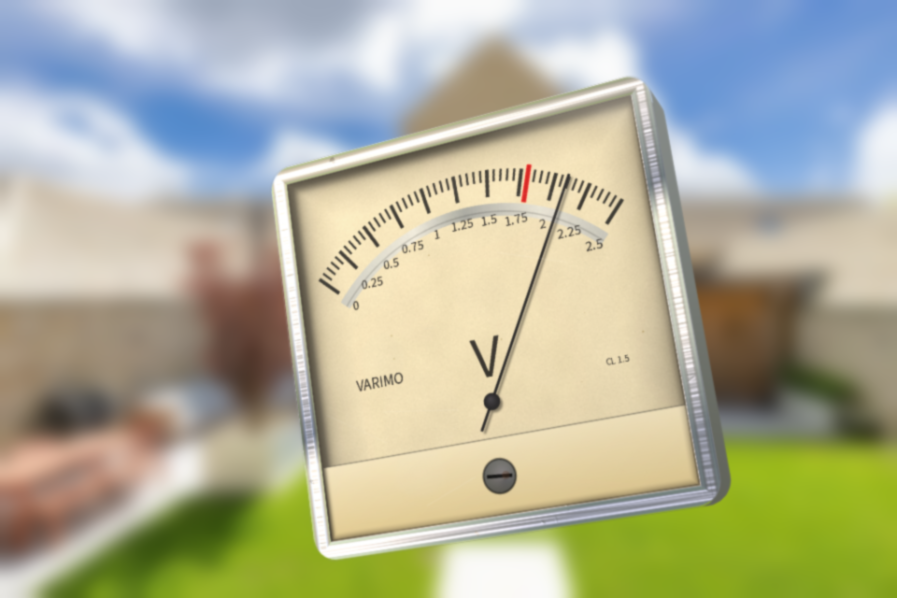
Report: 2.1; V
